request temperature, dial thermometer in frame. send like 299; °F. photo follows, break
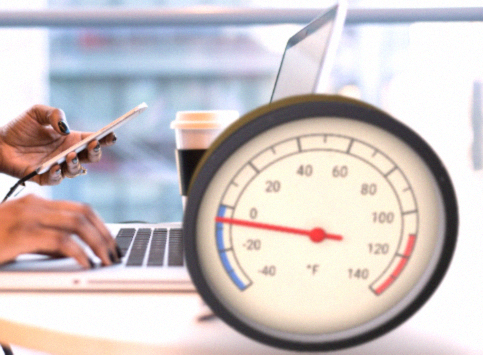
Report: -5; °F
